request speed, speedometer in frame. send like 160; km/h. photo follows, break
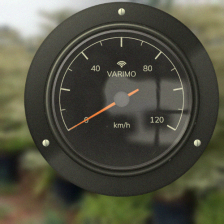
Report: 0; km/h
